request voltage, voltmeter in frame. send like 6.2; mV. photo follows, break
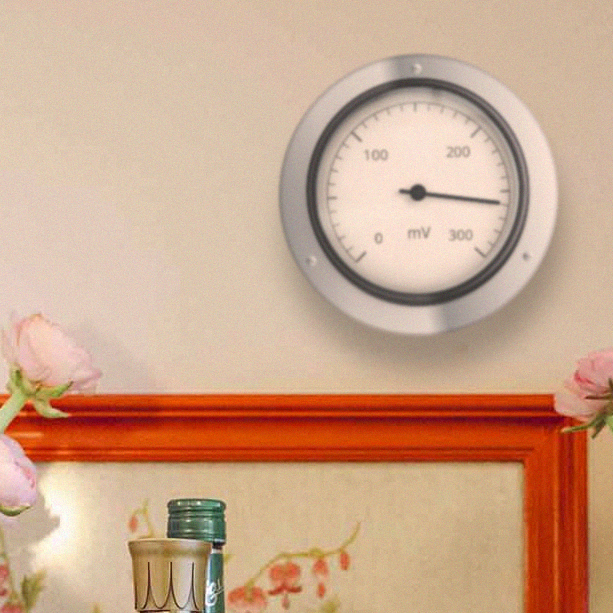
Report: 260; mV
